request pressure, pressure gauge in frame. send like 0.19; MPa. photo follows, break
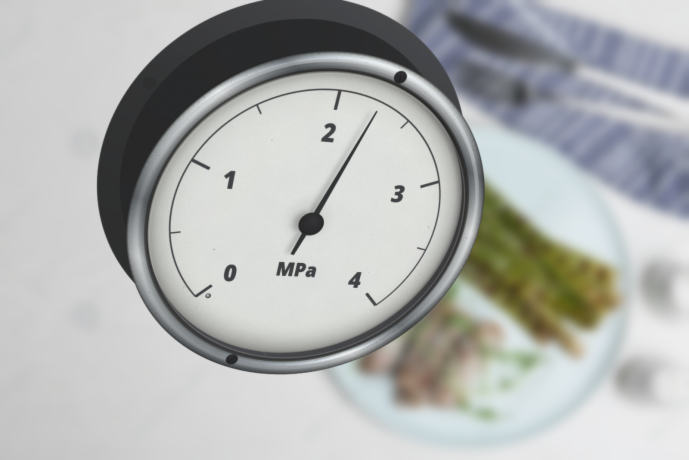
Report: 2.25; MPa
